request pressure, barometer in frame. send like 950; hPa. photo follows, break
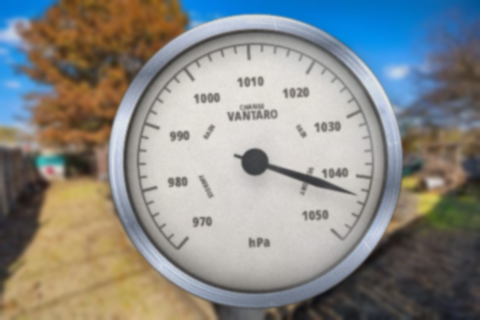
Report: 1043; hPa
